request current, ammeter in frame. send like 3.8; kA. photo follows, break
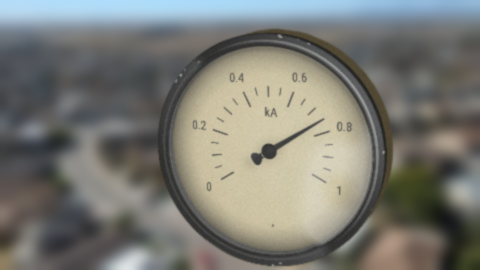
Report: 0.75; kA
